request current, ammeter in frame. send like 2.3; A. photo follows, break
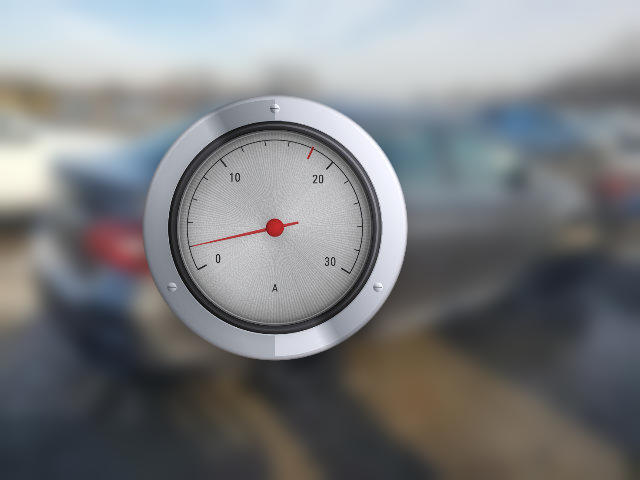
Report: 2; A
